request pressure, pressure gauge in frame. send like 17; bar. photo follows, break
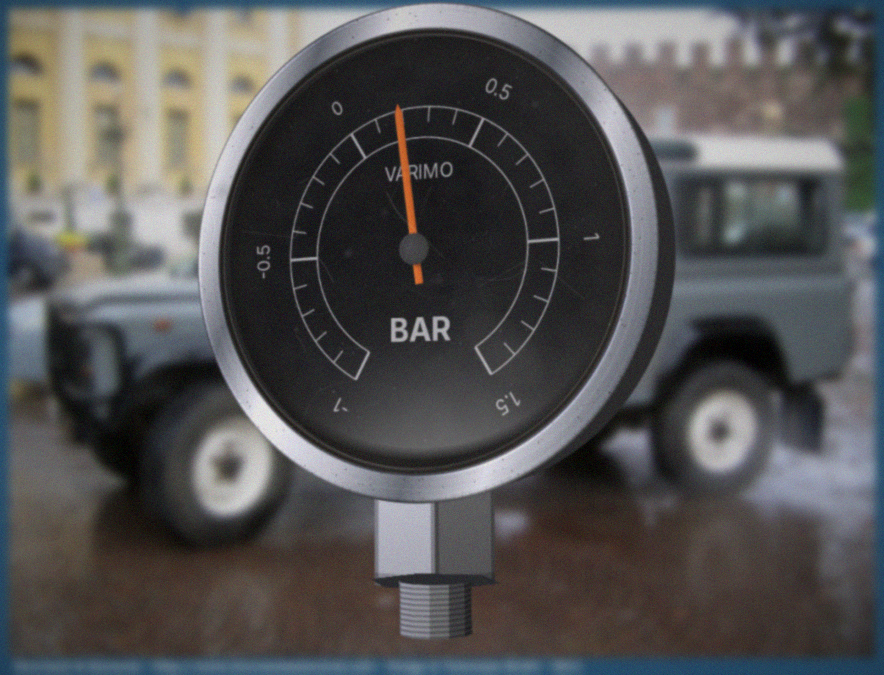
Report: 0.2; bar
